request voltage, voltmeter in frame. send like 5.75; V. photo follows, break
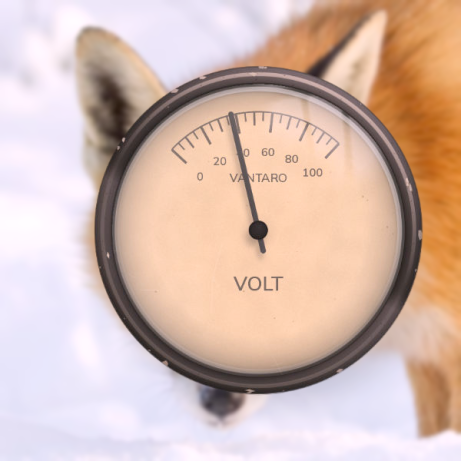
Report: 37.5; V
